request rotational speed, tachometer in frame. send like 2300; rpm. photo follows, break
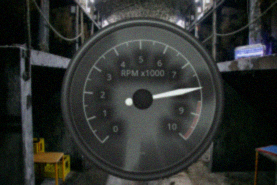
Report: 8000; rpm
